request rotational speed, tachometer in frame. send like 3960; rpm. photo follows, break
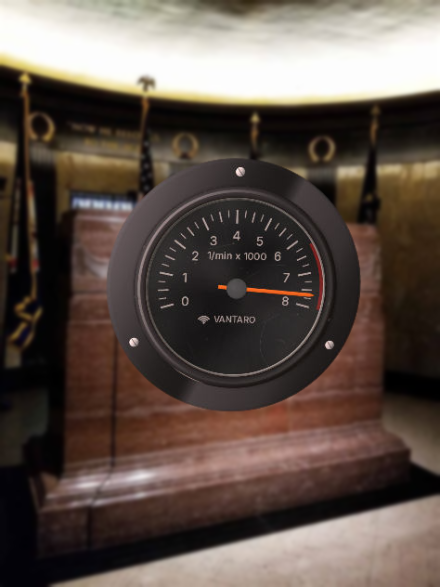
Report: 7625; rpm
